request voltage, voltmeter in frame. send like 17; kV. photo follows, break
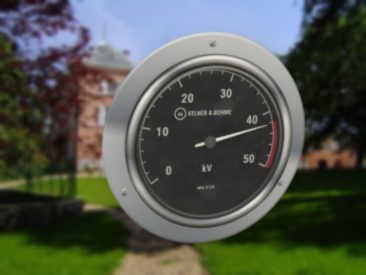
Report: 42; kV
